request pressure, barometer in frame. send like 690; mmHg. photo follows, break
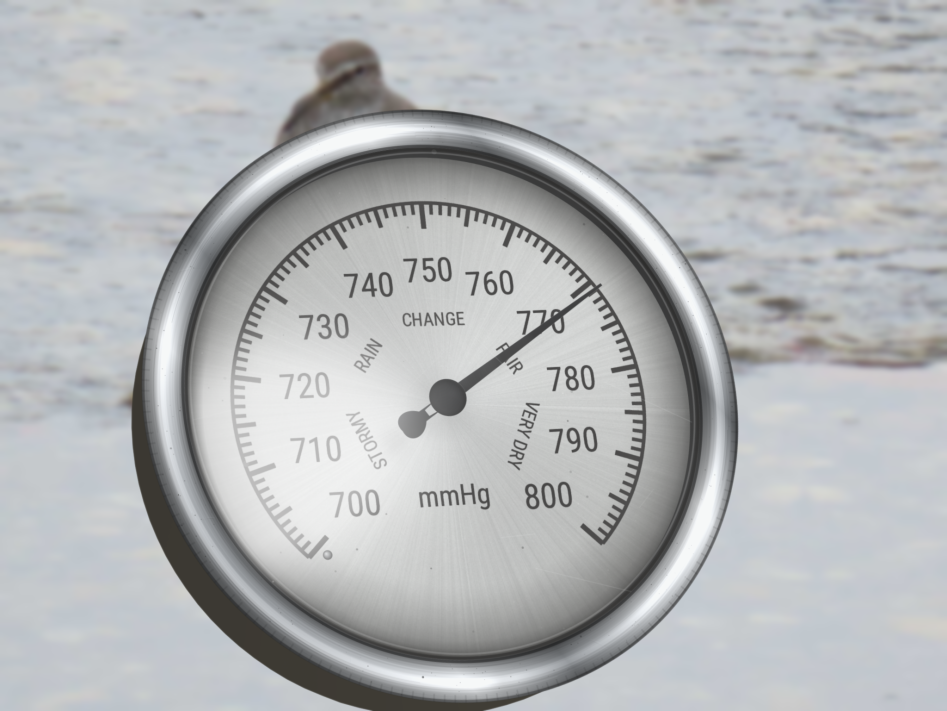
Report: 771; mmHg
